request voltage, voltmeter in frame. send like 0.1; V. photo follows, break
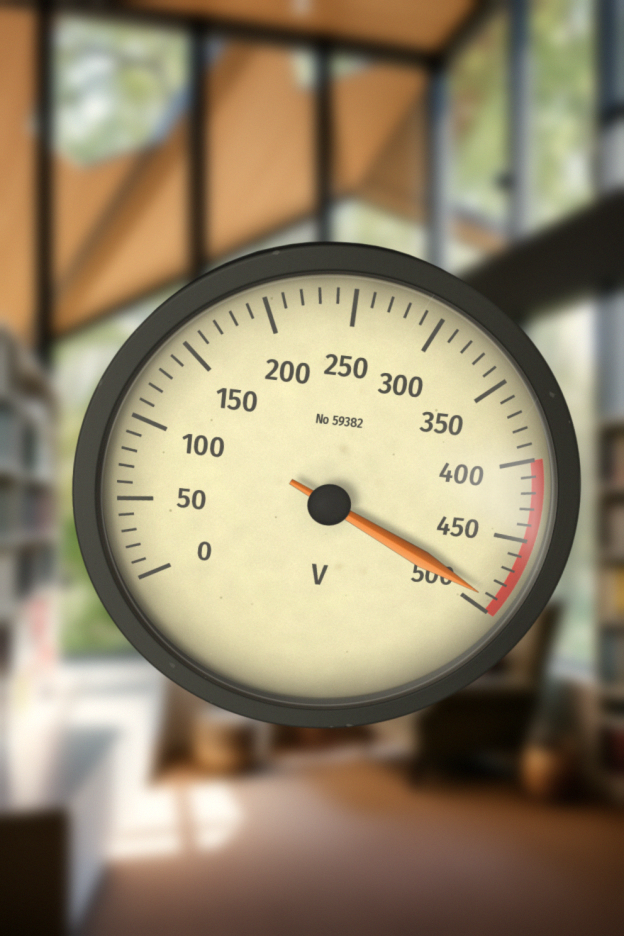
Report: 490; V
